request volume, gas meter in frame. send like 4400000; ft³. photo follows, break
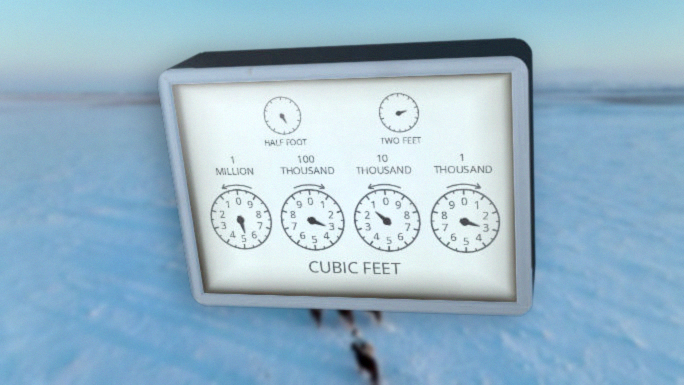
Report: 531300; ft³
